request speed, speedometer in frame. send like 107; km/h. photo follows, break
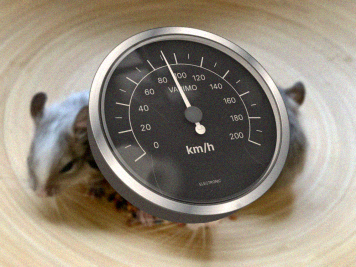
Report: 90; km/h
